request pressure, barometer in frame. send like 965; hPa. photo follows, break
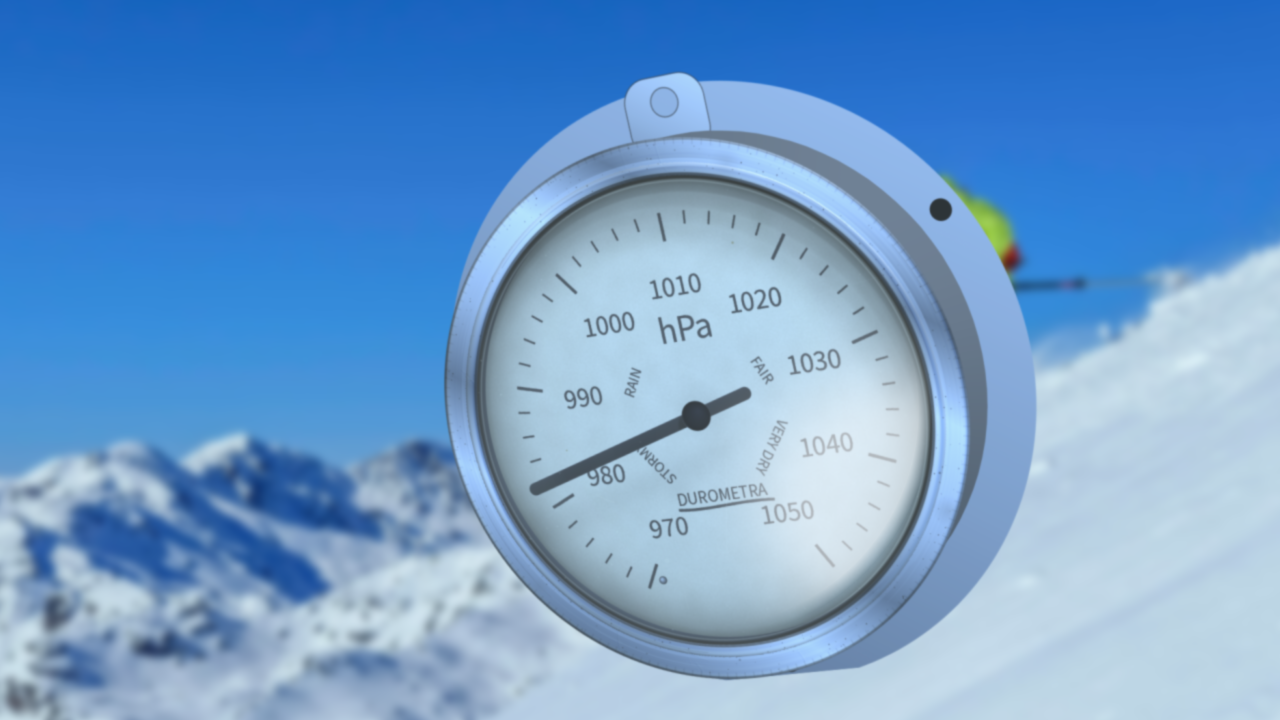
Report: 982; hPa
